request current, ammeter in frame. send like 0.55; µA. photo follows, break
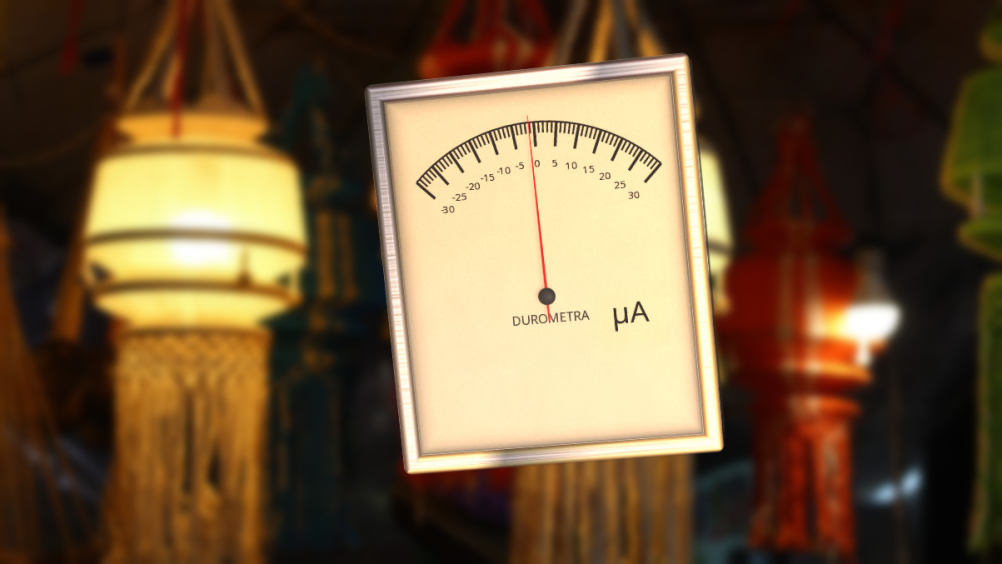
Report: -1; µA
